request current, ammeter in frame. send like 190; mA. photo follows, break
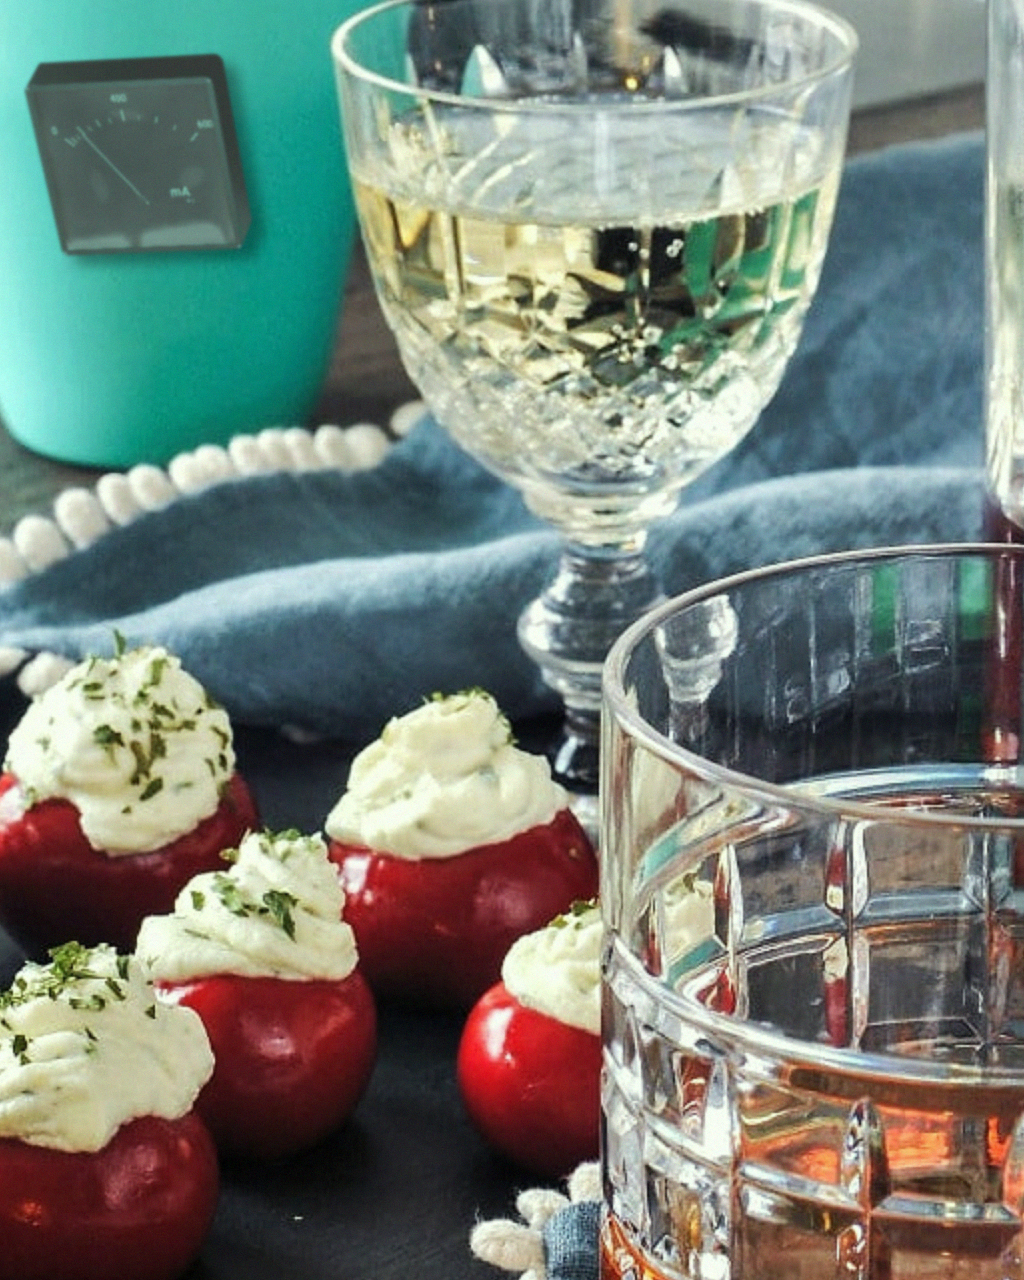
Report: 200; mA
